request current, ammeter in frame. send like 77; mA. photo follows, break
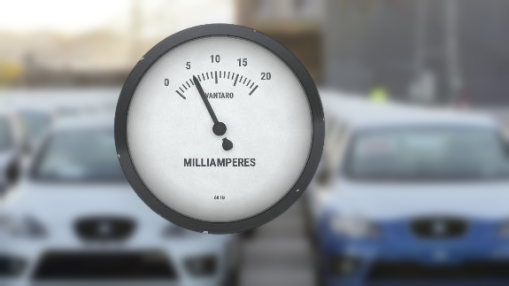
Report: 5; mA
